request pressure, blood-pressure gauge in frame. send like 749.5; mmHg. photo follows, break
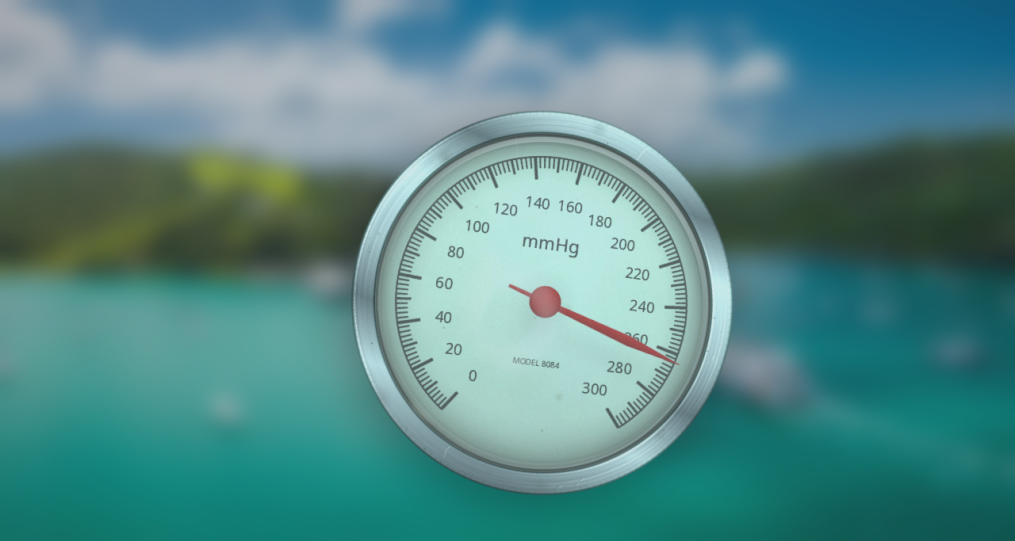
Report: 264; mmHg
